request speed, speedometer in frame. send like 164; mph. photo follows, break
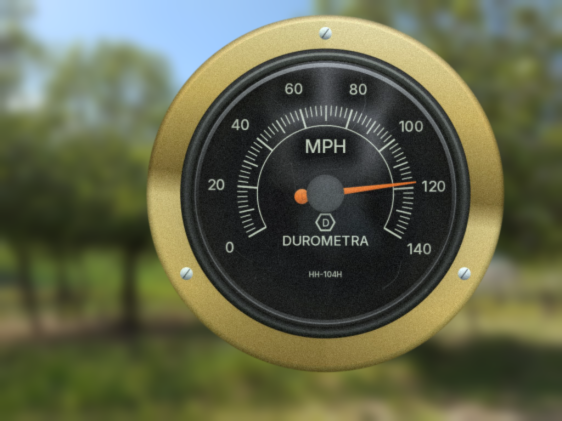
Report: 118; mph
